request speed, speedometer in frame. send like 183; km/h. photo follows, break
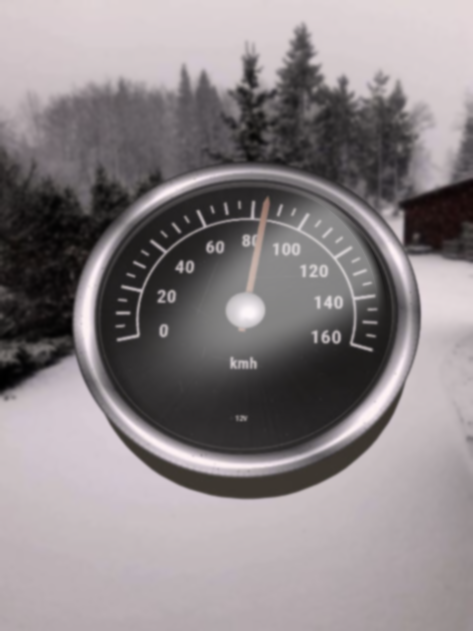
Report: 85; km/h
